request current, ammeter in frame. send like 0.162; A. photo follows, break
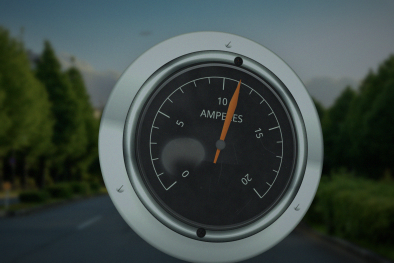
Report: 11; A
